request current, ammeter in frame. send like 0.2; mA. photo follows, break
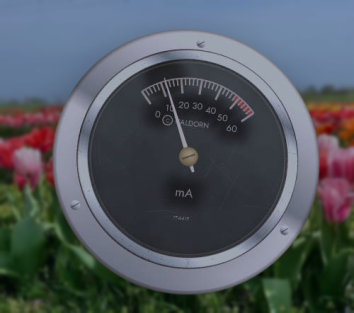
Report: 12; mA
